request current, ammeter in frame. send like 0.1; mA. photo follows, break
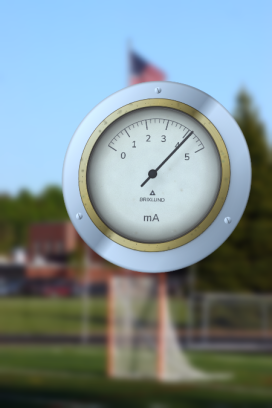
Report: 4.2; mA
